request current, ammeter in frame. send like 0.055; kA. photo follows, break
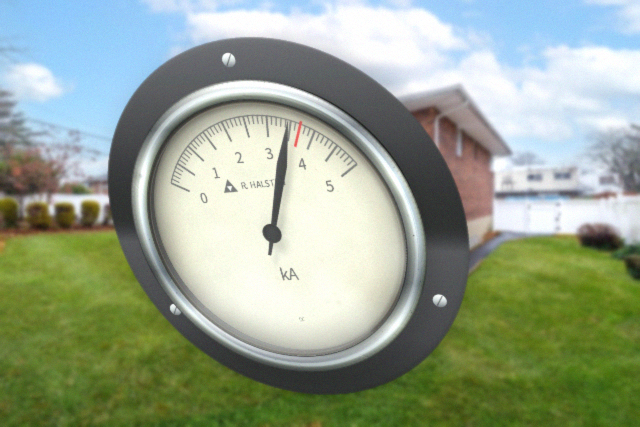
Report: 3.5; kA
